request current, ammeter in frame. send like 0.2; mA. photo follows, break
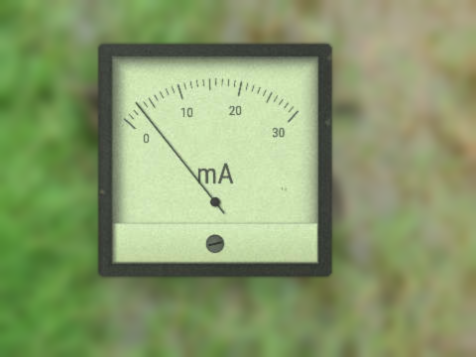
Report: 3; mA
